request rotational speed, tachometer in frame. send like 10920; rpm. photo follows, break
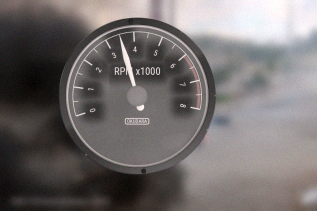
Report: 3500; rpm
